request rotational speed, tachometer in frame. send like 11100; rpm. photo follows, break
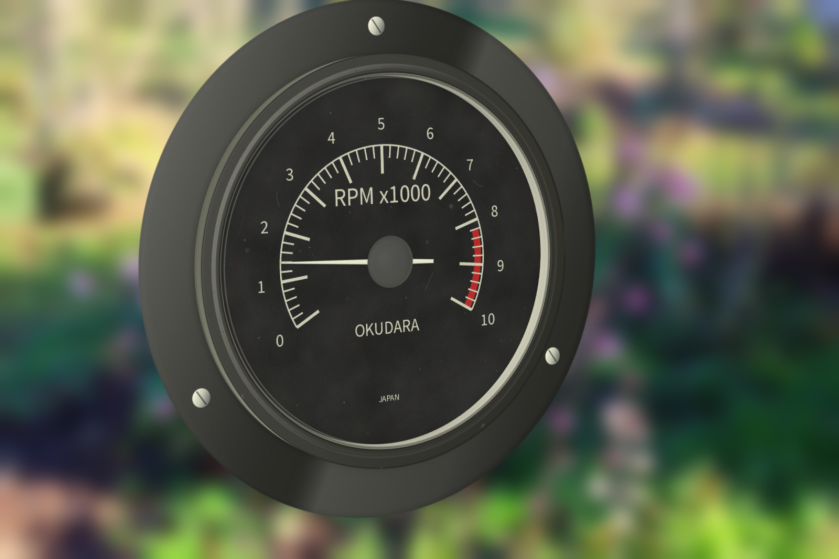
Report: 1400; rpm
